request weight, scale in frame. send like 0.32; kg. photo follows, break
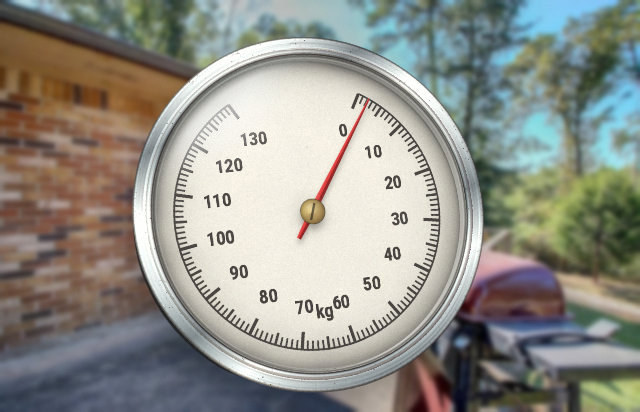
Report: 2; kg
